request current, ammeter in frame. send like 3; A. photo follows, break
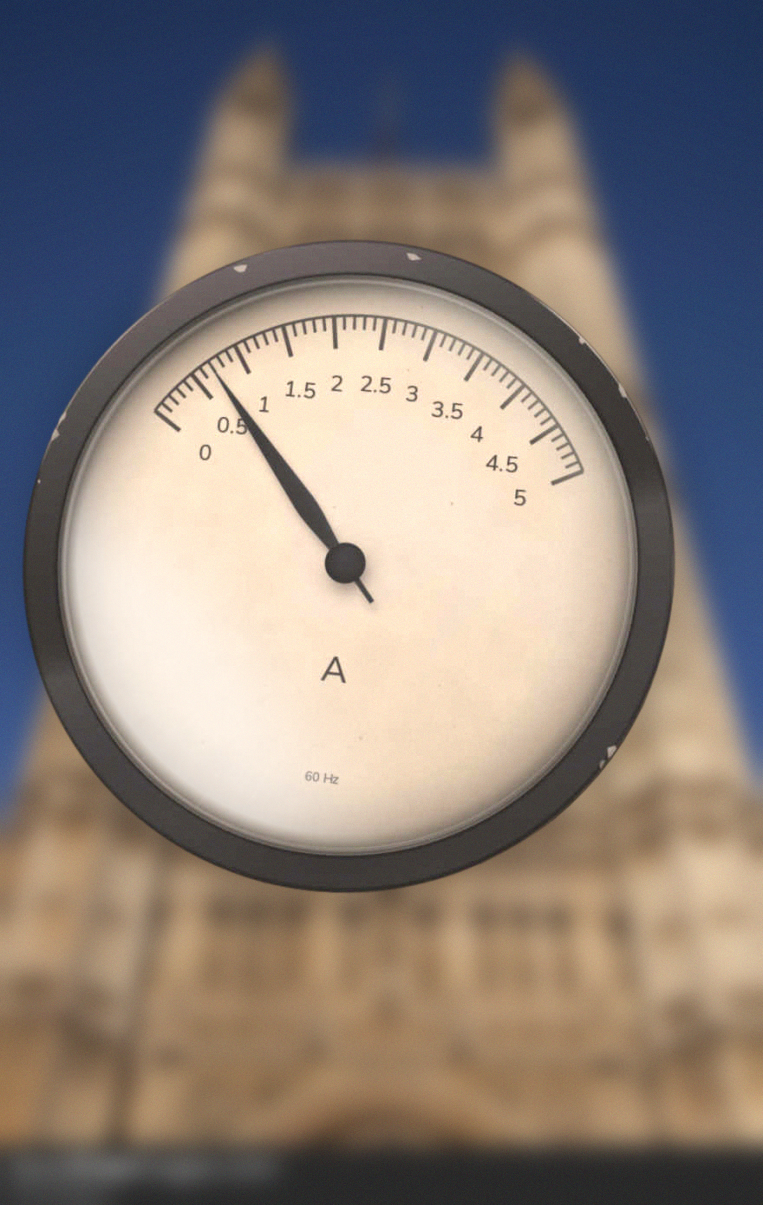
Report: 0.7; A
